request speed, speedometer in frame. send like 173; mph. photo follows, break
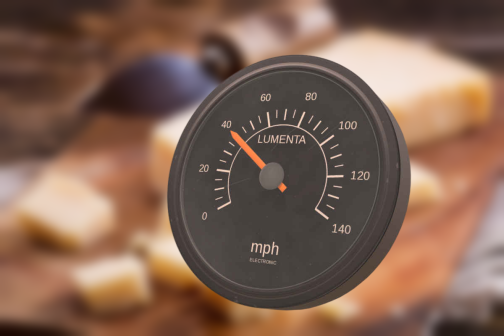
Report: 40; mph
